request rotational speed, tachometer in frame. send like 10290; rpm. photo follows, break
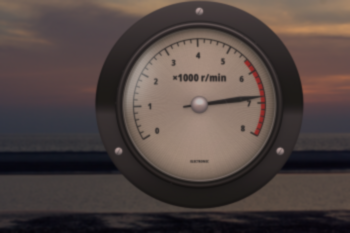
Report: 6800; rpm
